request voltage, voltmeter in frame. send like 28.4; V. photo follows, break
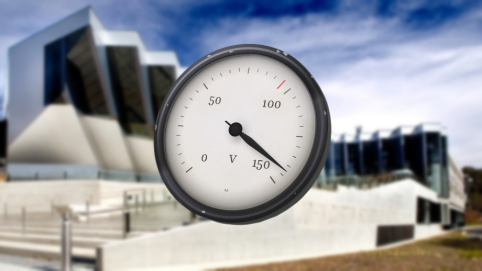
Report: 142.5; V
